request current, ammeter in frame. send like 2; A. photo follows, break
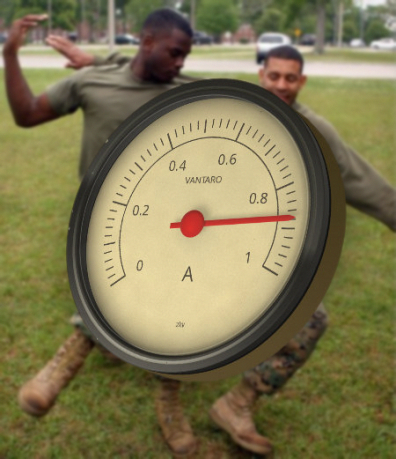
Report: 0.88; A
